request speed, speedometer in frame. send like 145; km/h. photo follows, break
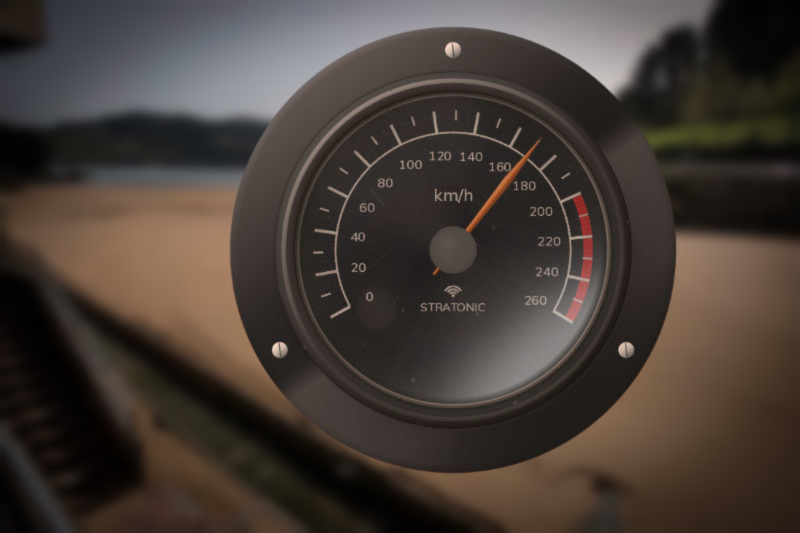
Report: 170; km/h
